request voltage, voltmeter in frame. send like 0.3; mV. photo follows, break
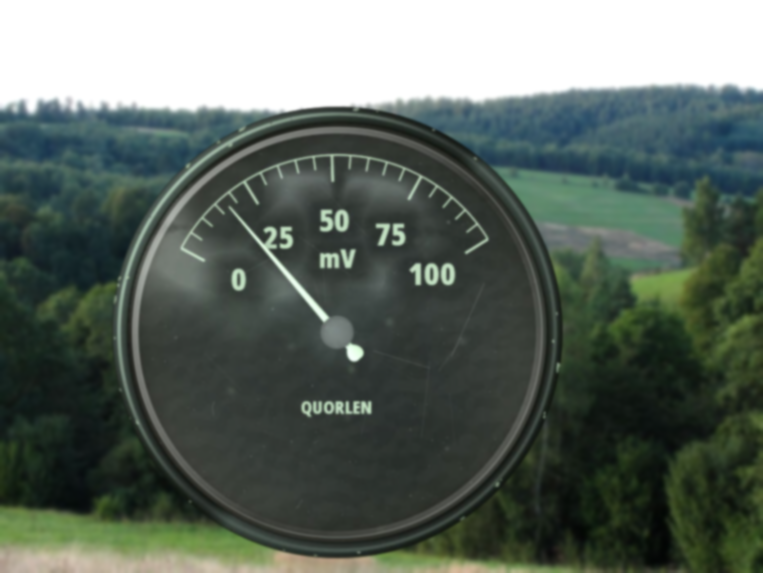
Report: 17.5; mV
